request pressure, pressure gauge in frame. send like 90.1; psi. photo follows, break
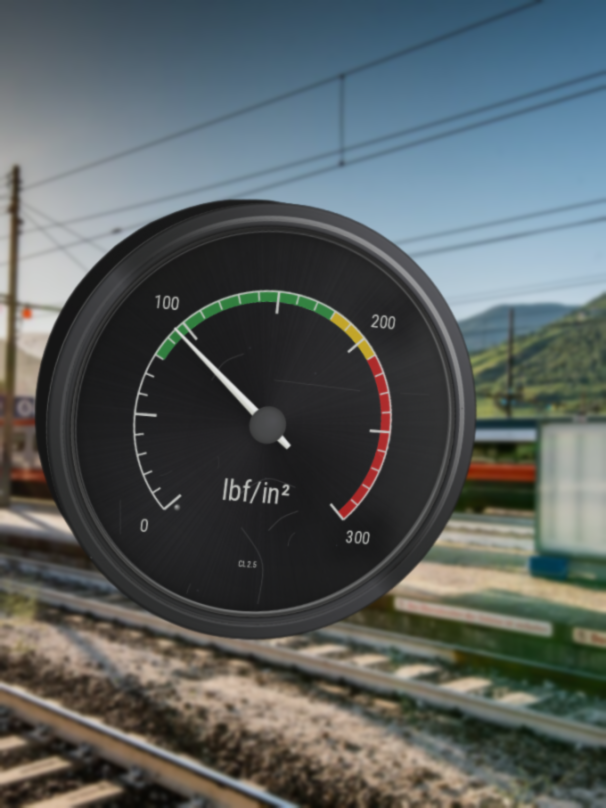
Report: 95; psi
